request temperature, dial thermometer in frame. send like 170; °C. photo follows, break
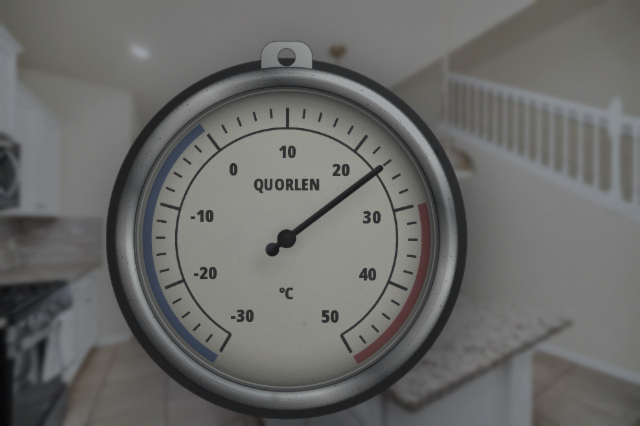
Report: 24; °C
